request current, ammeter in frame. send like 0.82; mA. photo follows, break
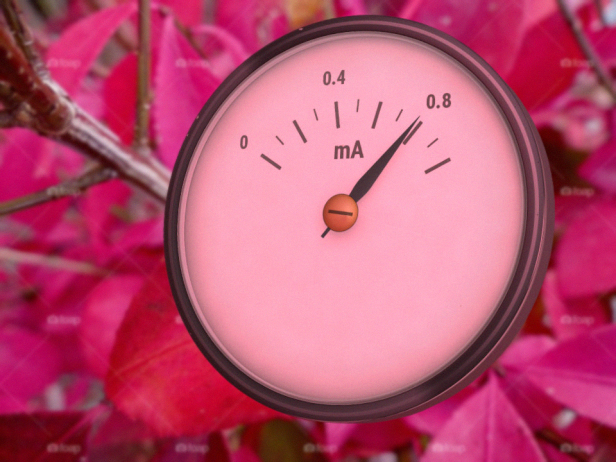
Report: 0.8; mA
